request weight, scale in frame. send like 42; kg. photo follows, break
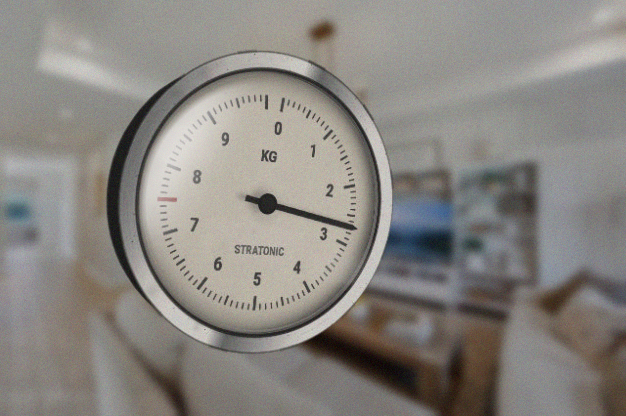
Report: 2.7; kg
